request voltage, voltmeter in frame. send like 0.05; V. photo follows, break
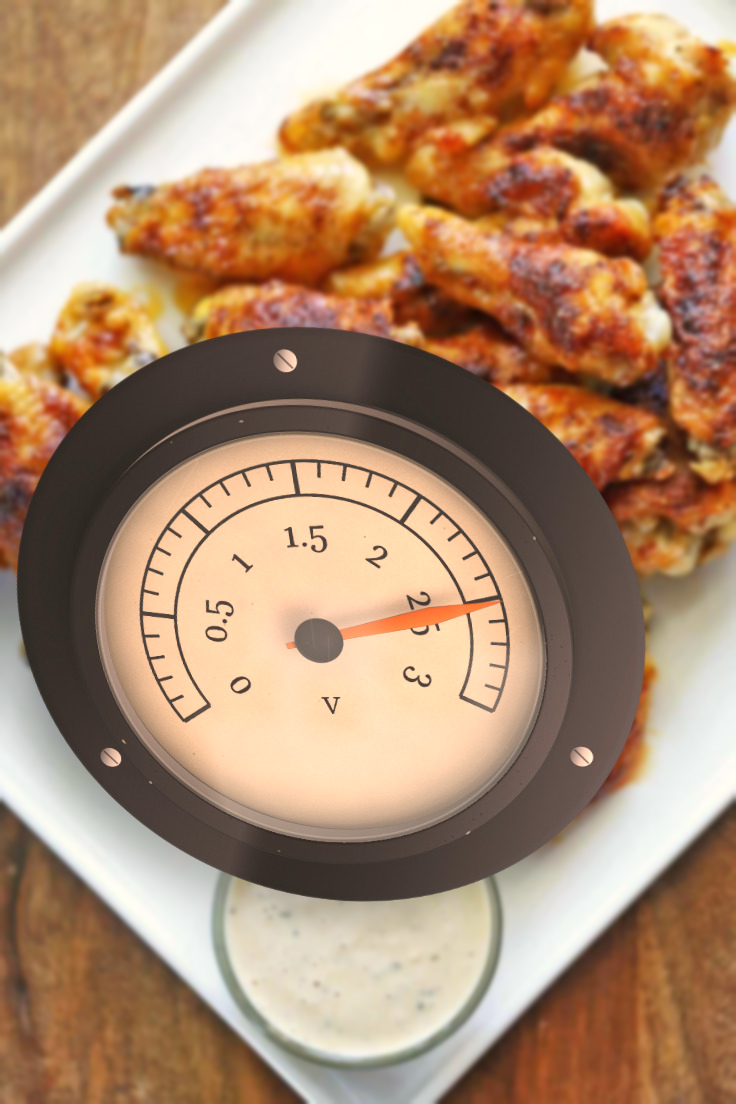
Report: 2.5; V
